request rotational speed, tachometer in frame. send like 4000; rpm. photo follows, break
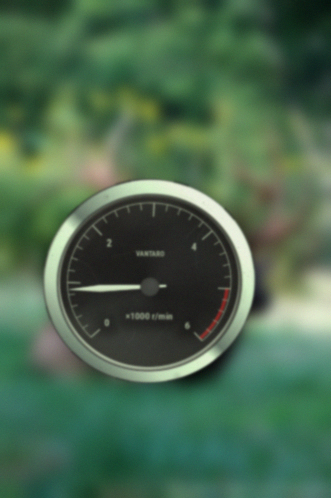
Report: 900; rpm
